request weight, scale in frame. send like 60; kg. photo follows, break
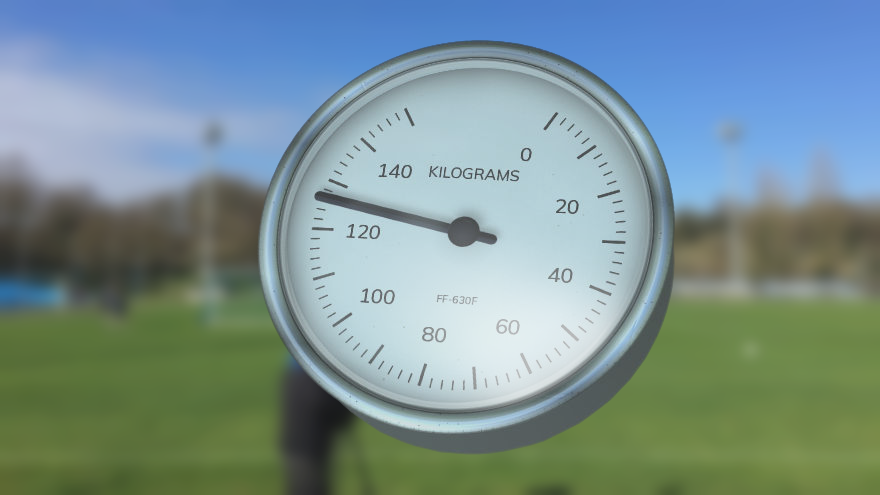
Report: 126; kg
